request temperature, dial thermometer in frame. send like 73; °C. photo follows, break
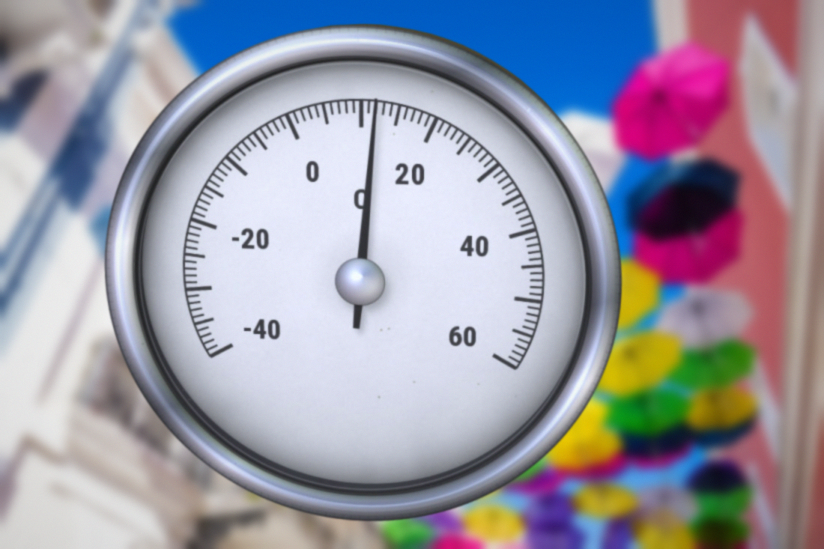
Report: 12; °C
